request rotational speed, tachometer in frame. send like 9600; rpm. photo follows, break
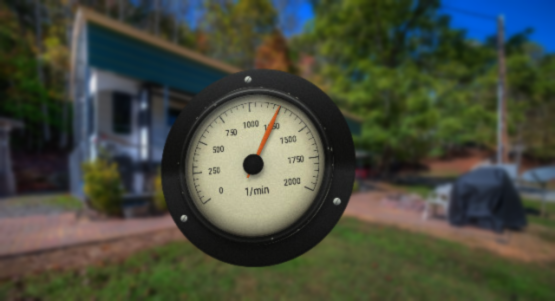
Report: 1250; rpm
